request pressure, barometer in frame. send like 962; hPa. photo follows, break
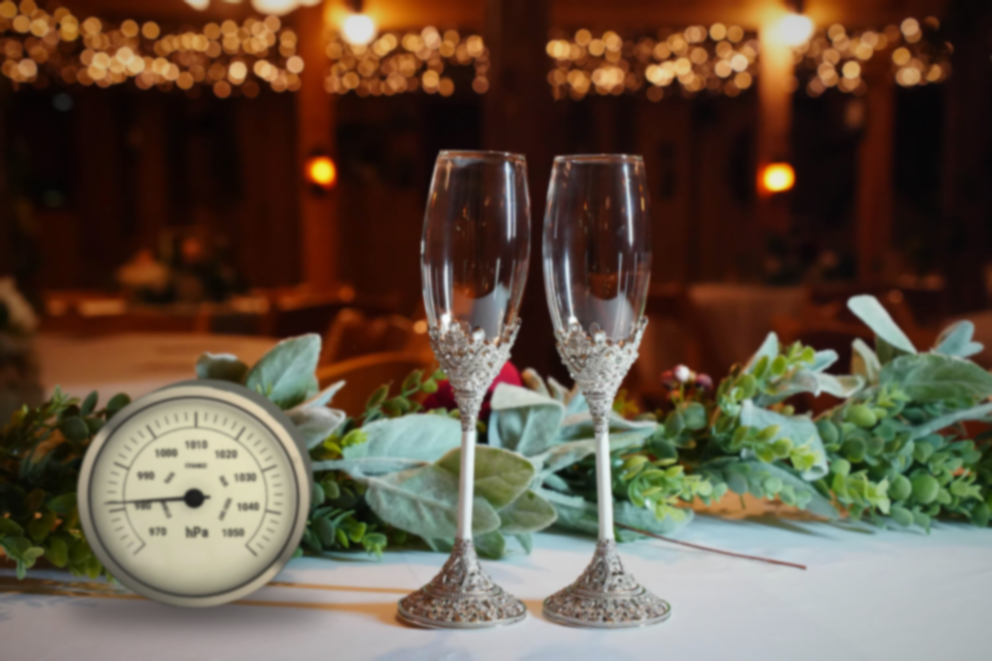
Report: 982; hPa
